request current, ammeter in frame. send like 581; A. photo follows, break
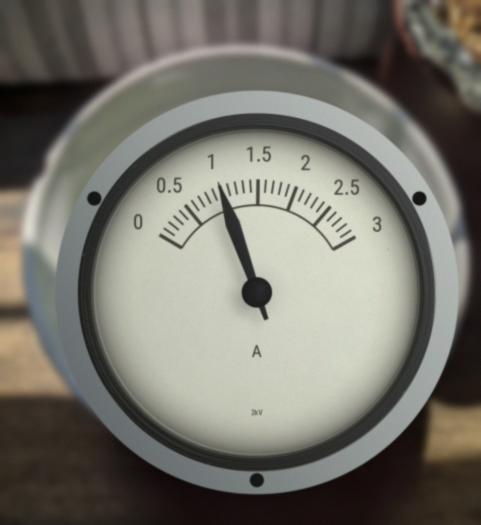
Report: 1; A
